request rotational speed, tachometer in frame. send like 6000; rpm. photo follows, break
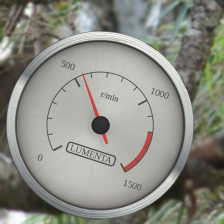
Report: 550; rpm
